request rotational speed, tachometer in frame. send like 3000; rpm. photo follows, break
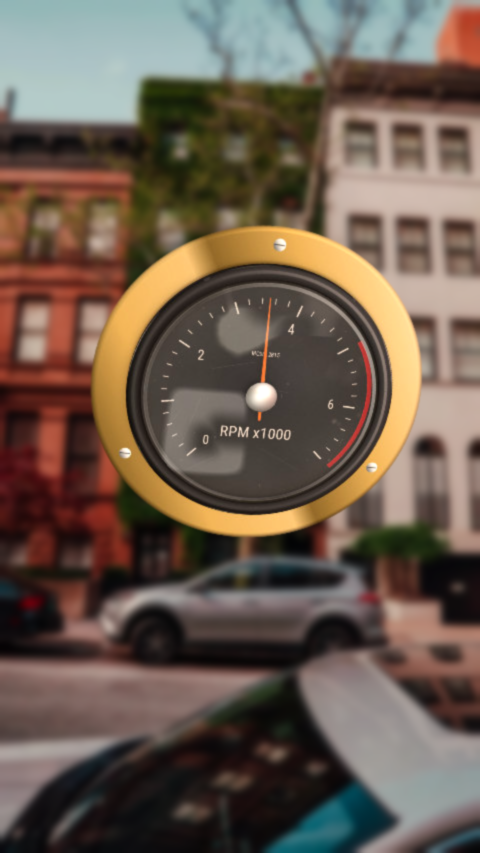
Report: 3500; rpm
